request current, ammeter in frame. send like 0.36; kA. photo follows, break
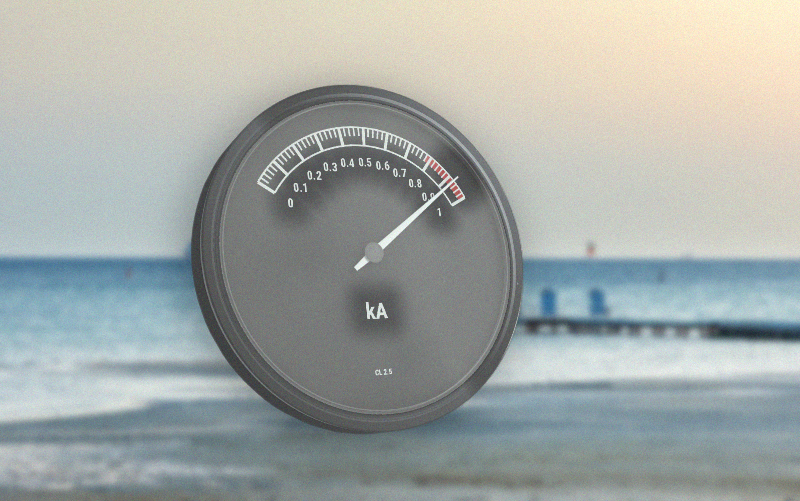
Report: 0.92; kA
